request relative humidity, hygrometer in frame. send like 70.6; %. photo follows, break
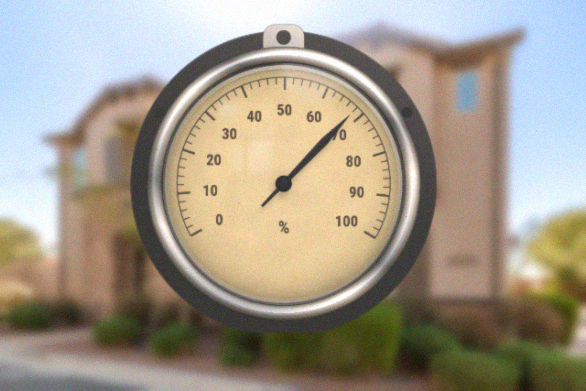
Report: 68; %
